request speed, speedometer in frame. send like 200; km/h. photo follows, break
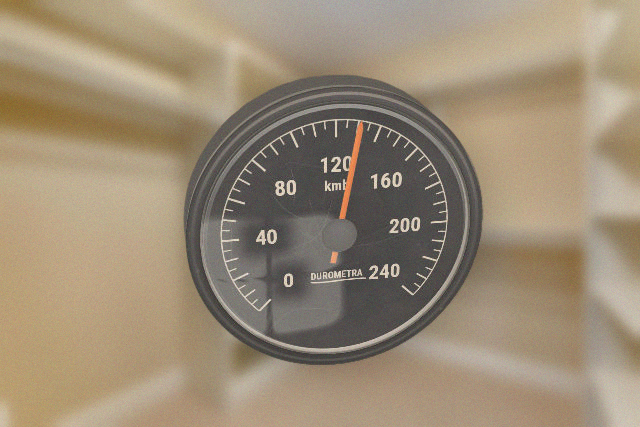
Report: 130; km/h
